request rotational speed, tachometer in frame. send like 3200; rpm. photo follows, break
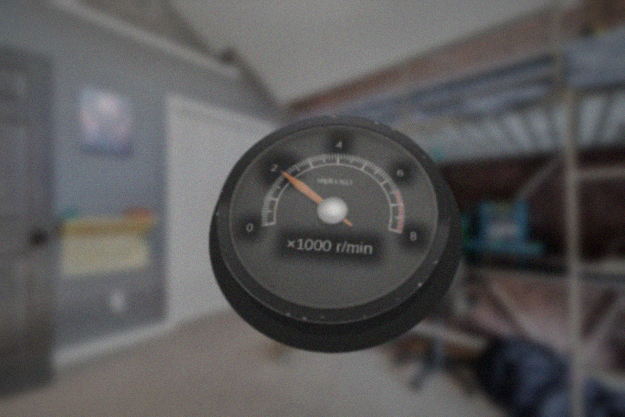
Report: 2000; rpm
